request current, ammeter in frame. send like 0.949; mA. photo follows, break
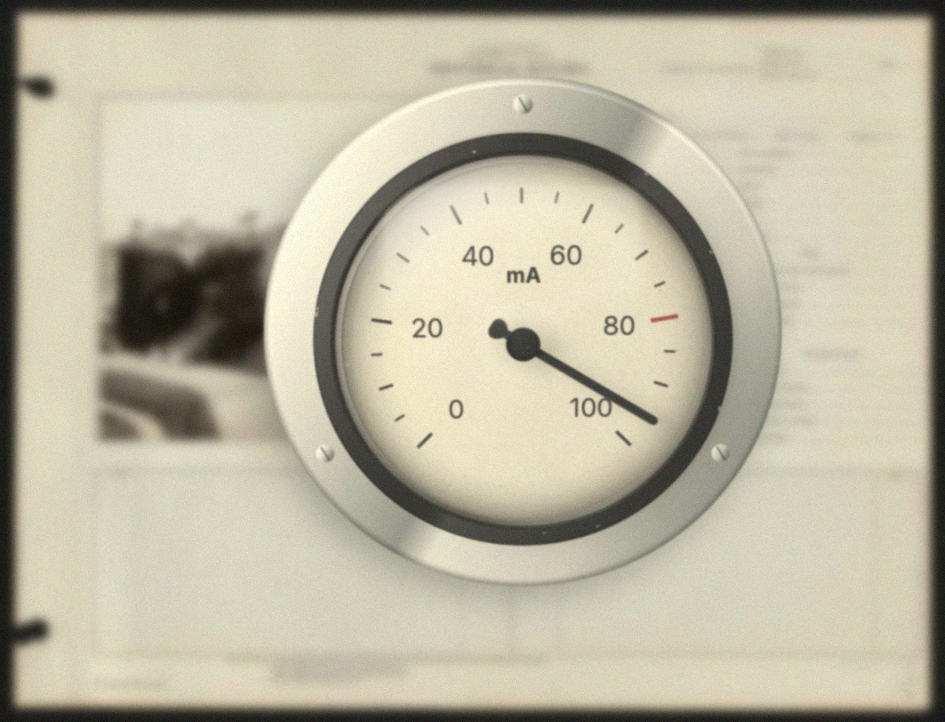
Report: 95; mA
